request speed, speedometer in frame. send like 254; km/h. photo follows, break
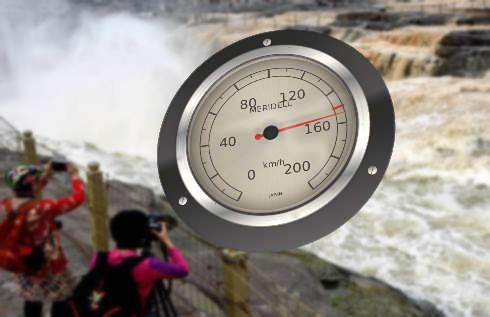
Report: 155; km/h
